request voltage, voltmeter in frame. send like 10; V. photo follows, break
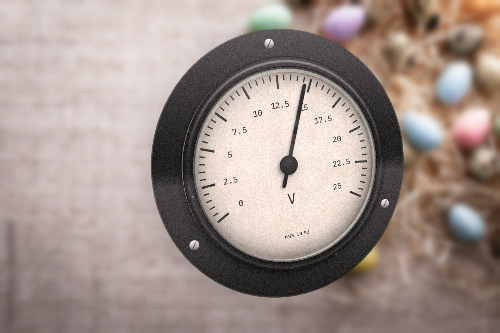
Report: 14.5; V
